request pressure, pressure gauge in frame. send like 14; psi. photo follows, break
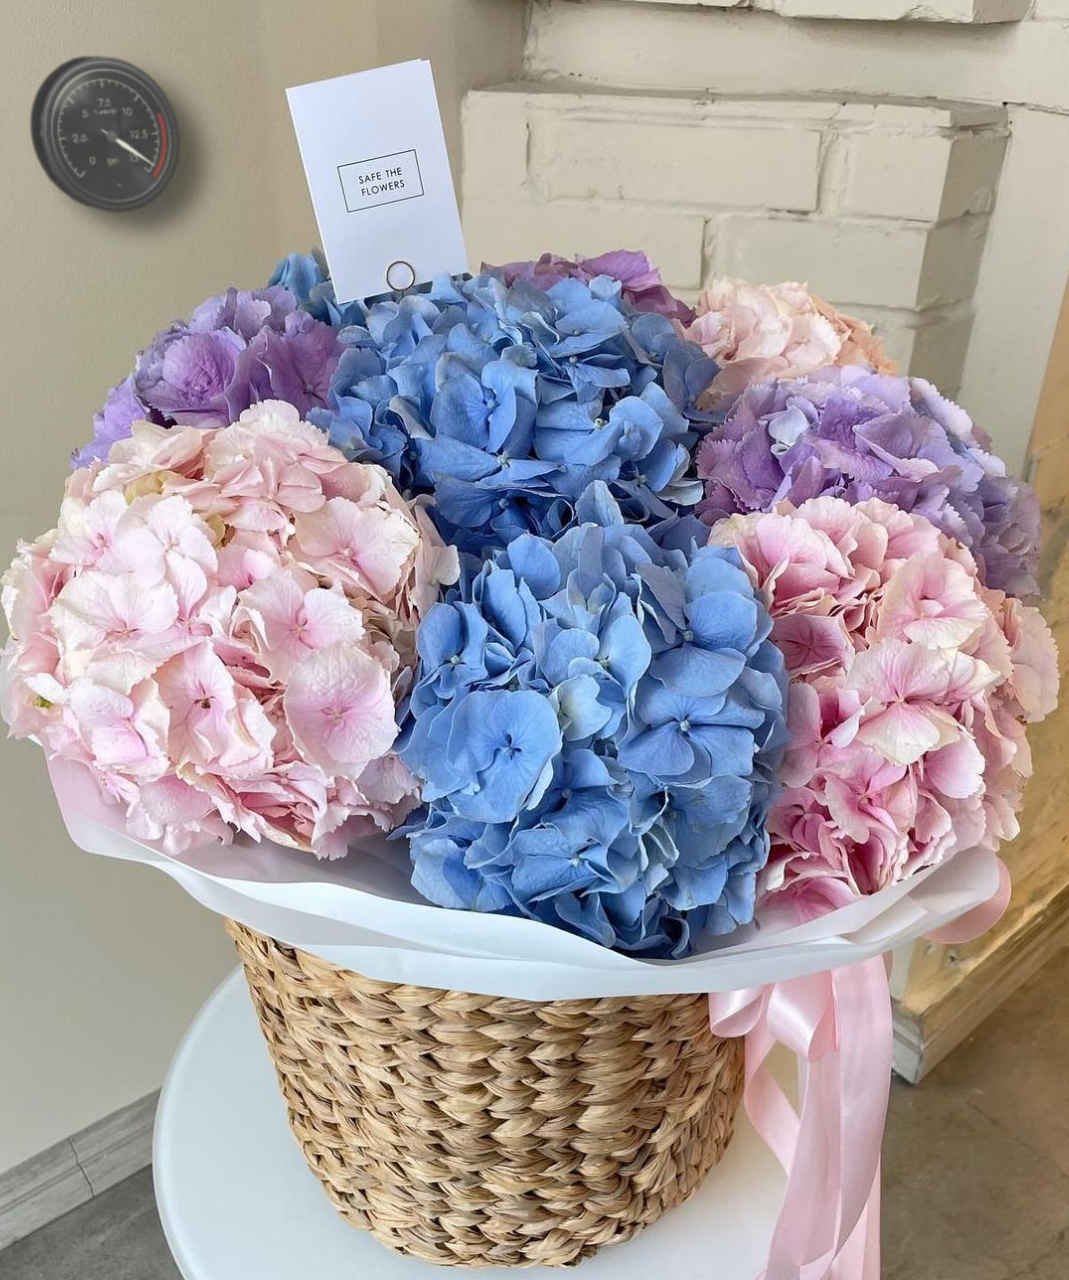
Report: 14.5; psi
